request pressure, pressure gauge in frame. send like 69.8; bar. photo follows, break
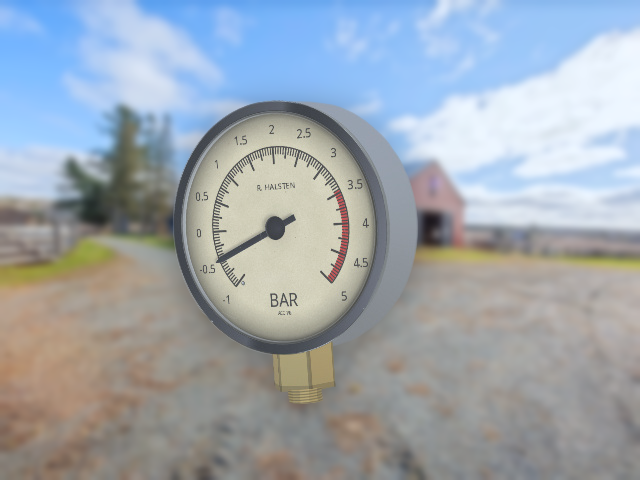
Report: -0.5; bar
